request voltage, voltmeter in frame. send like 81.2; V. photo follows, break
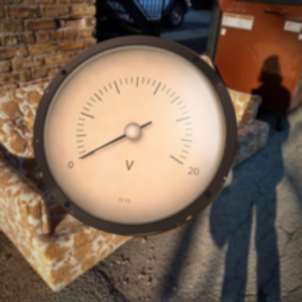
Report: 0; V
